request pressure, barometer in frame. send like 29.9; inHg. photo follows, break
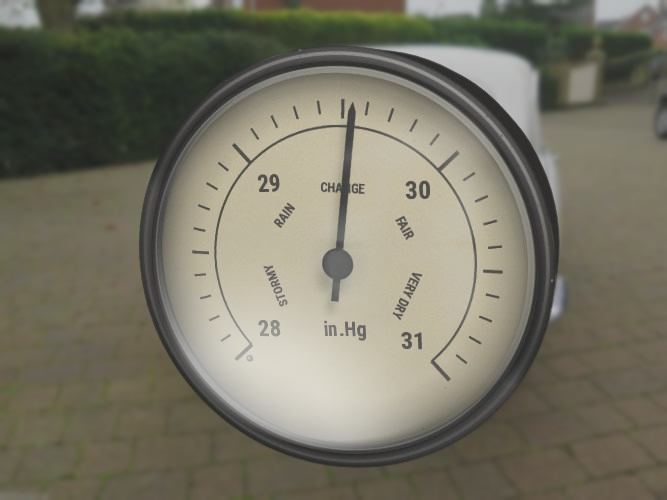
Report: 29.55; inHg
